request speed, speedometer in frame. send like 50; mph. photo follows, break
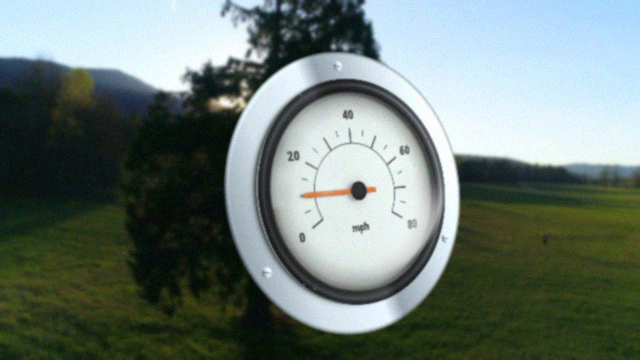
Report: 10; mph
